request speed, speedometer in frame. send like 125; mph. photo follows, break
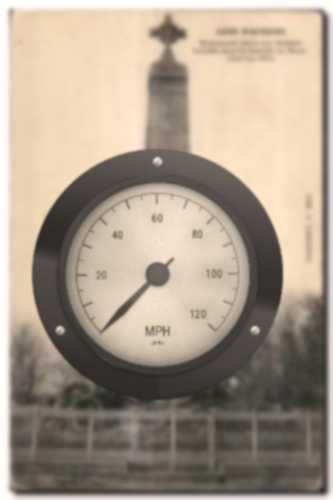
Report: 0; mph
